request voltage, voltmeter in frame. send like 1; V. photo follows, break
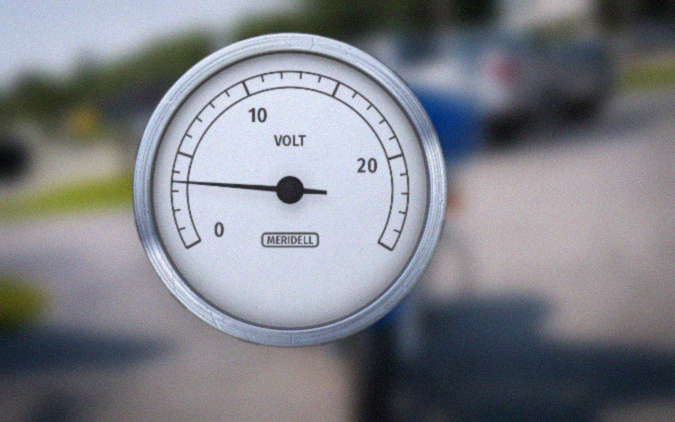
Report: 3.5; V
